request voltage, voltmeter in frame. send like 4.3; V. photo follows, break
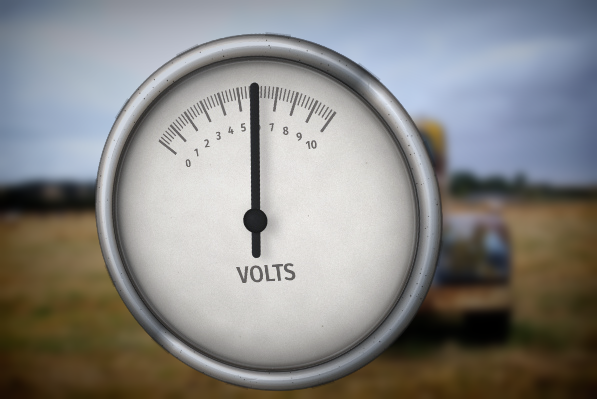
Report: 6; V
